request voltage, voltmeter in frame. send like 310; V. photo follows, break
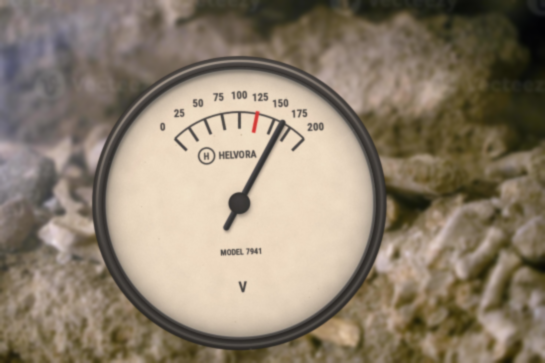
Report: 162.5; V
